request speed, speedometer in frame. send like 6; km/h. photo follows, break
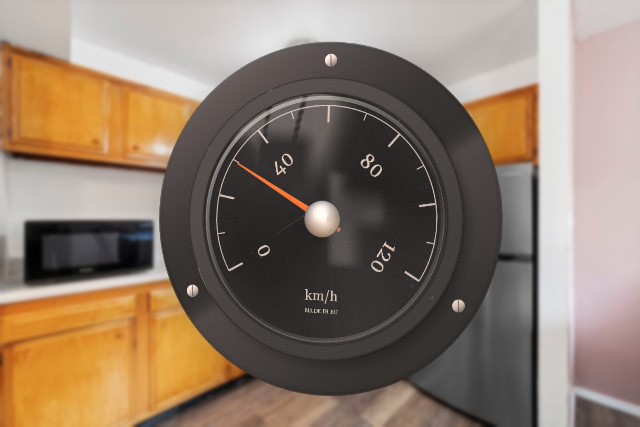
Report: 30; km/h
